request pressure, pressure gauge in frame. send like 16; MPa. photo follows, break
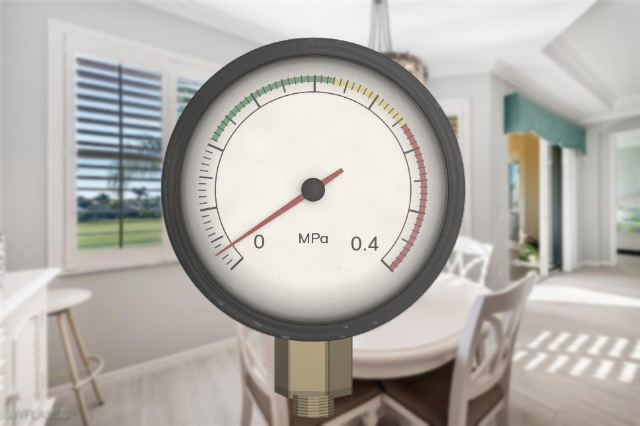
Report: 0.015; MPa
